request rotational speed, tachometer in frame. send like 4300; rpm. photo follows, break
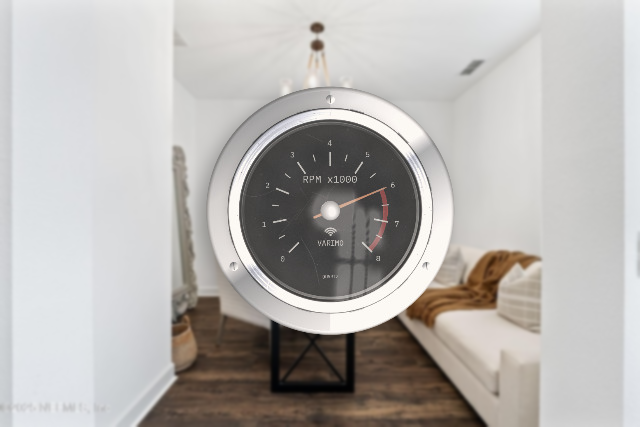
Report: 6000; rpm
